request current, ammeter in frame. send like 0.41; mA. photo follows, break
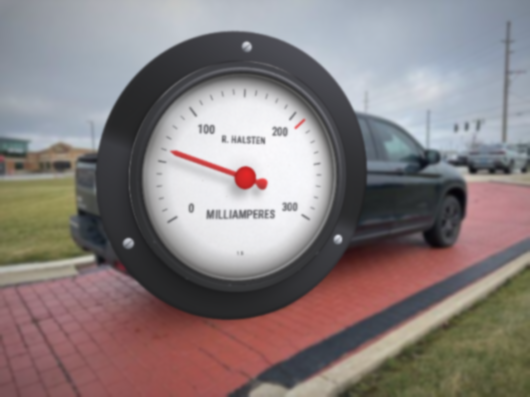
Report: 60; mA
